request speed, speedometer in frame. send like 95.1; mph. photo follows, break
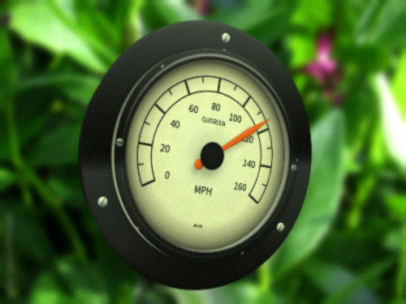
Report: 115; mph
